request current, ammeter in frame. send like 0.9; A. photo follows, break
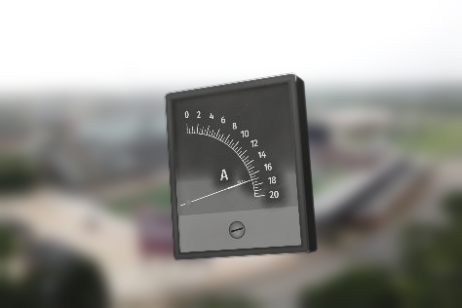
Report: 17; A
